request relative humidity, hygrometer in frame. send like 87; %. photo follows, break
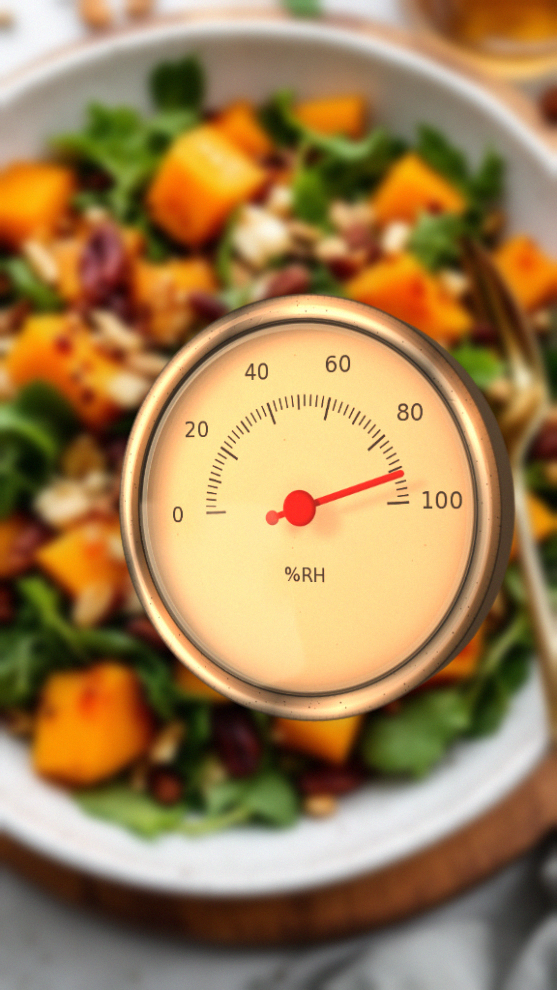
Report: 92; %
